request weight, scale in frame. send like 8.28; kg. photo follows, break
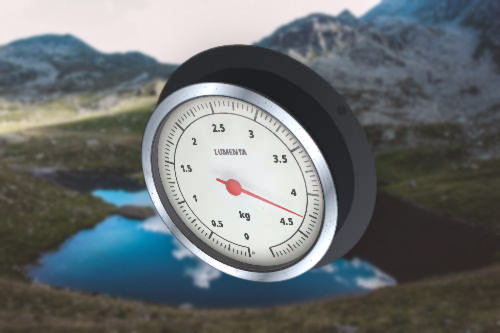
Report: 4.25; kg
